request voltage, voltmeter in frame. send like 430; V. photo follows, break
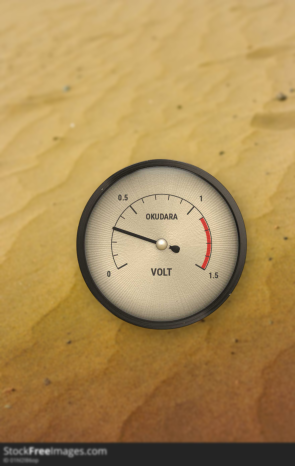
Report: 0.3; V
